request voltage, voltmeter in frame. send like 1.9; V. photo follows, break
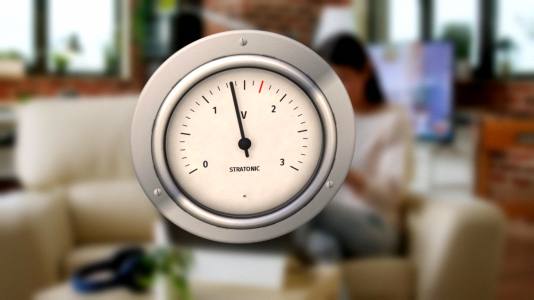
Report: 1.35; V
